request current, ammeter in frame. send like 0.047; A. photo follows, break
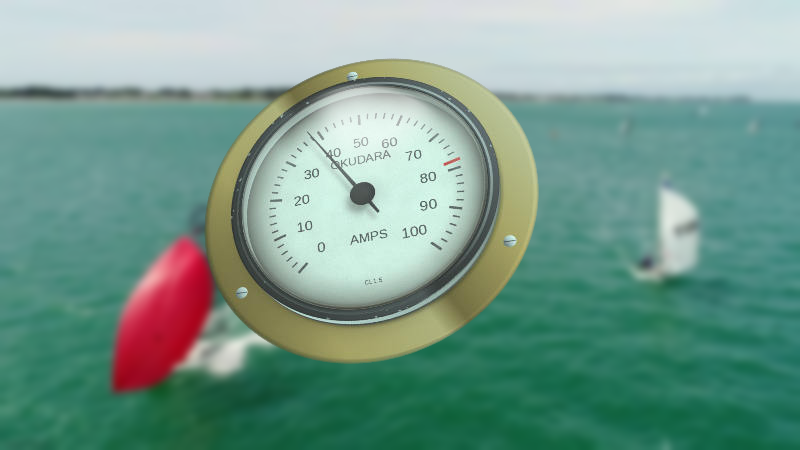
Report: 38; A
